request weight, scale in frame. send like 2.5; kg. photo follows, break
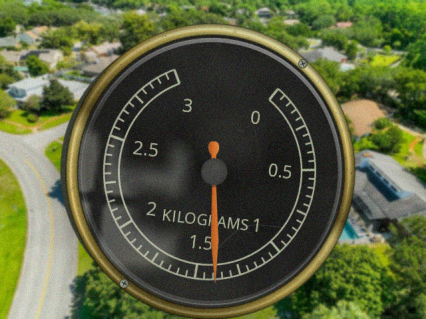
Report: 1.4; kg
